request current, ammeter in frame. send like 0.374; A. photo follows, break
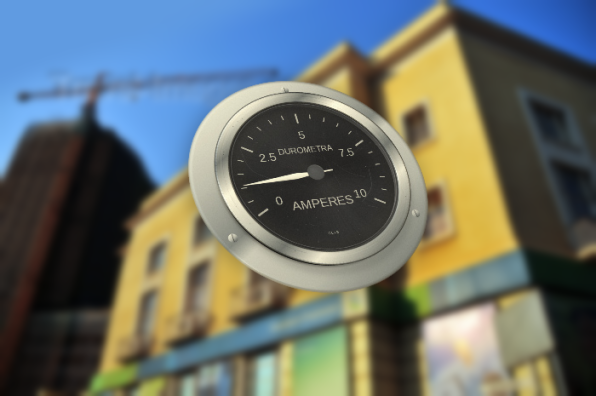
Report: 1; A
